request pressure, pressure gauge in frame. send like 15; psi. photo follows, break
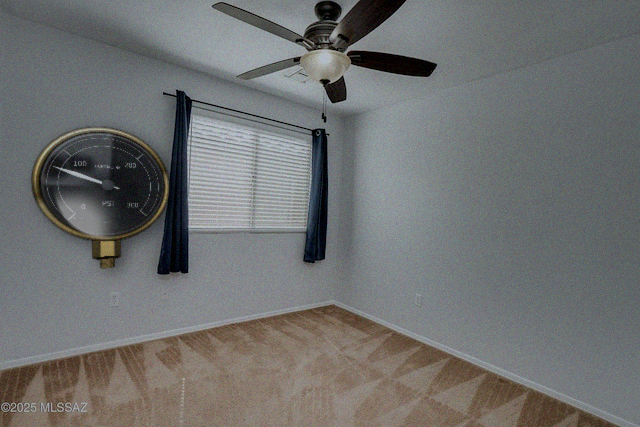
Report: 75; psi
